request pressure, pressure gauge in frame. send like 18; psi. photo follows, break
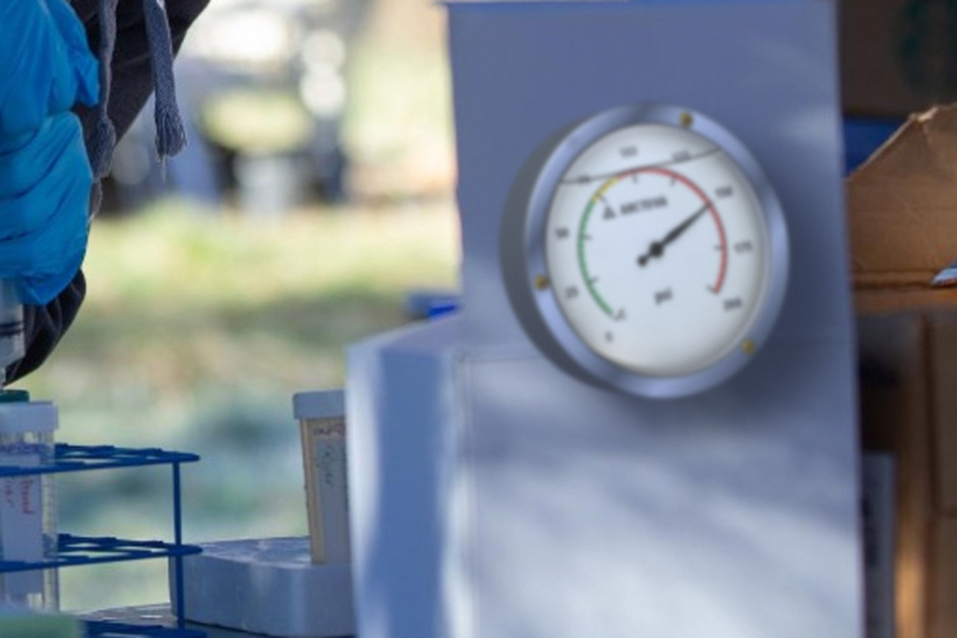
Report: 150; psi
